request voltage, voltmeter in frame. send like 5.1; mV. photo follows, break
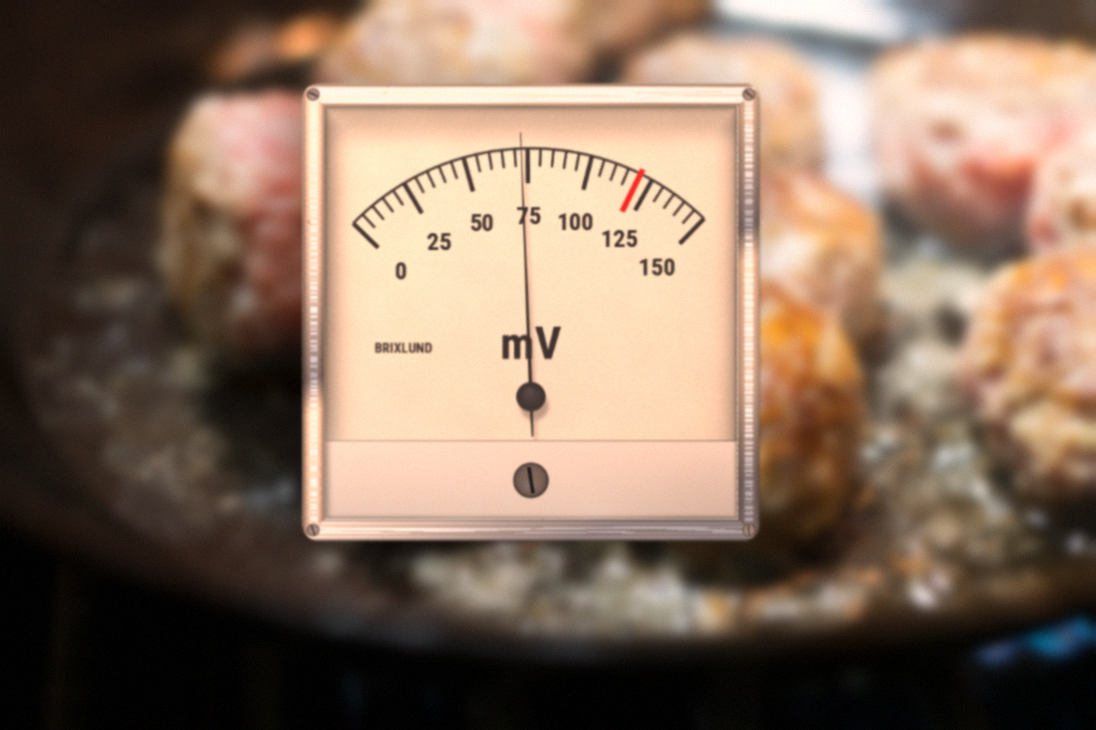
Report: 72.5; mV
